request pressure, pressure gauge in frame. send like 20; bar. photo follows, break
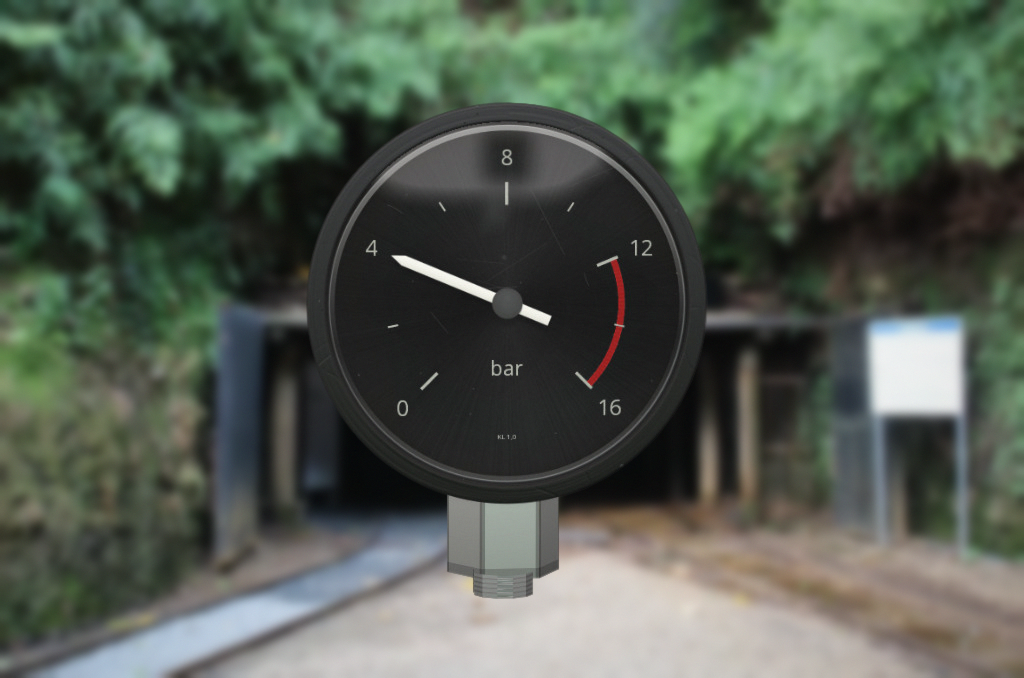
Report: 4; bar
